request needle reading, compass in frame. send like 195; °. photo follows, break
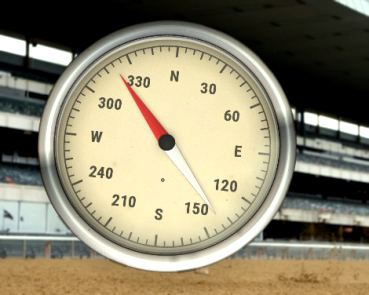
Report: 320; °
